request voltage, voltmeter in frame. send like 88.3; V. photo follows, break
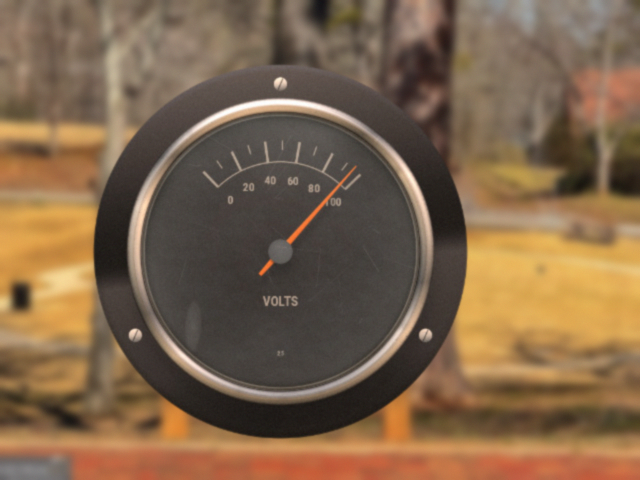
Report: 95; V
